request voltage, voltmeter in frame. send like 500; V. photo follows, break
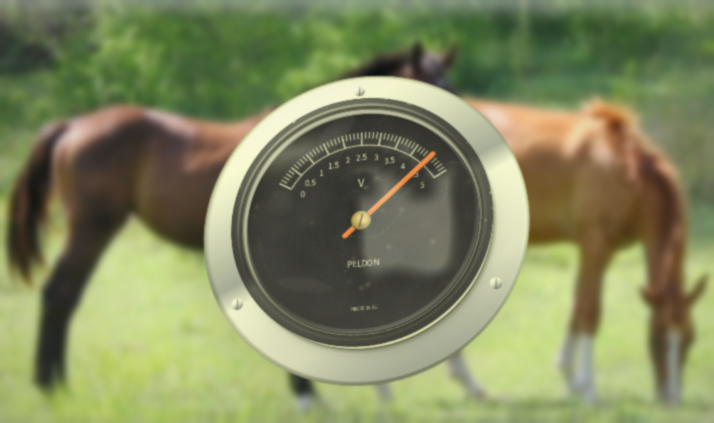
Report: 4.5; V
